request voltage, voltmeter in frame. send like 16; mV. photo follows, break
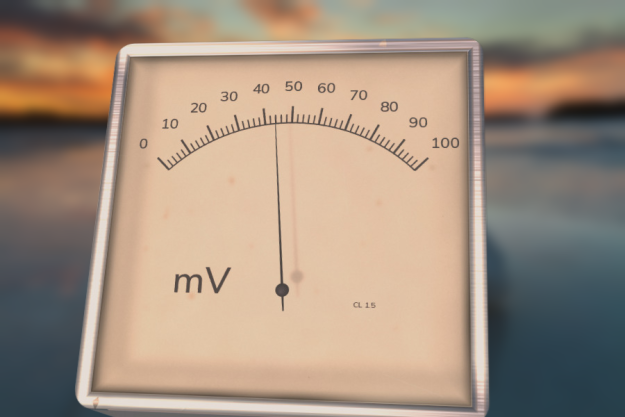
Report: 44; mV
